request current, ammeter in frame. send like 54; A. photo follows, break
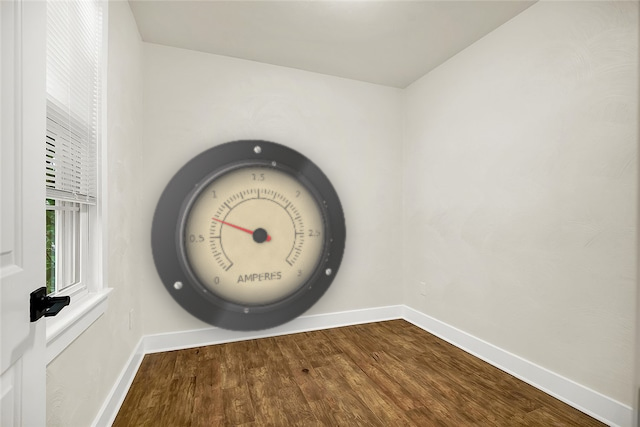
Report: 0.75; A
